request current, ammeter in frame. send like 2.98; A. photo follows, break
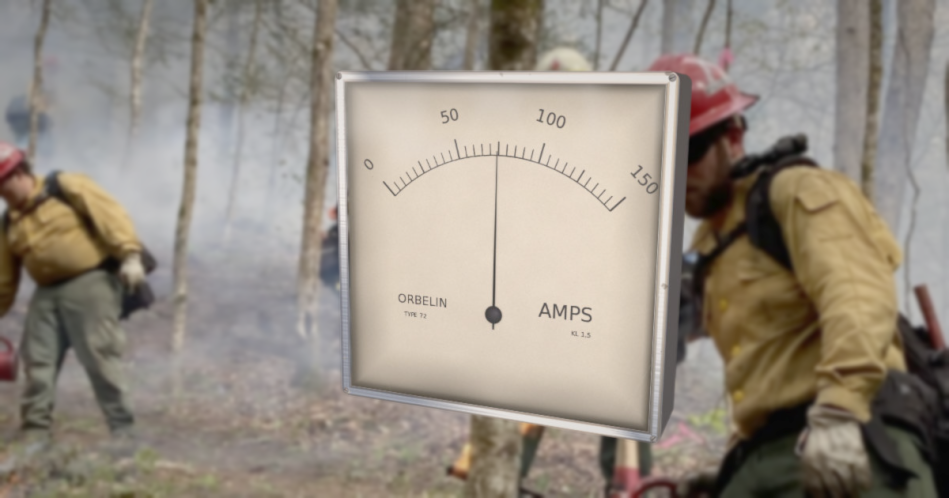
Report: 75; A
